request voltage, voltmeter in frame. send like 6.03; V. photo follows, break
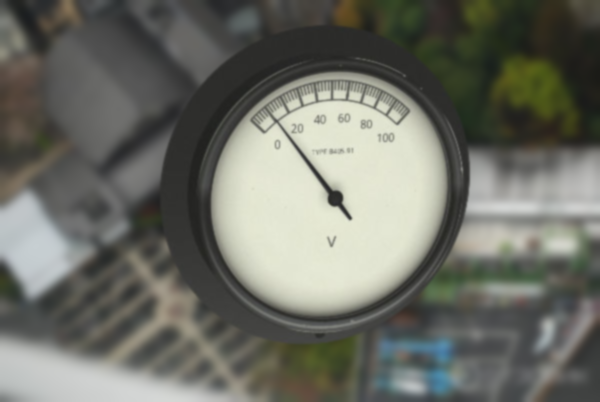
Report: 10; V
